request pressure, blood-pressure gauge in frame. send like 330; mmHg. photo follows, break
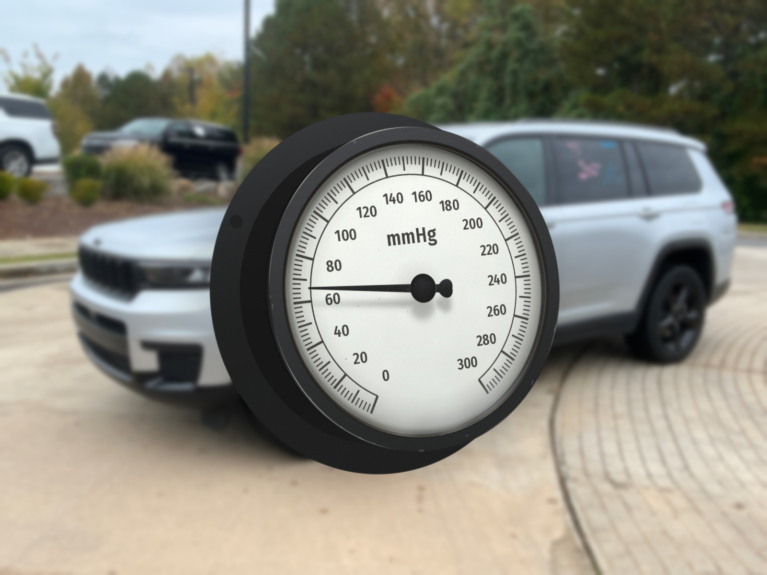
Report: 66; mmHg
